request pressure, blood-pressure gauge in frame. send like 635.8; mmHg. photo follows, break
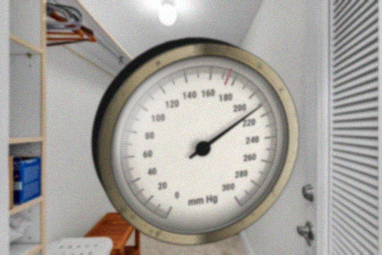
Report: 210; mmHg
